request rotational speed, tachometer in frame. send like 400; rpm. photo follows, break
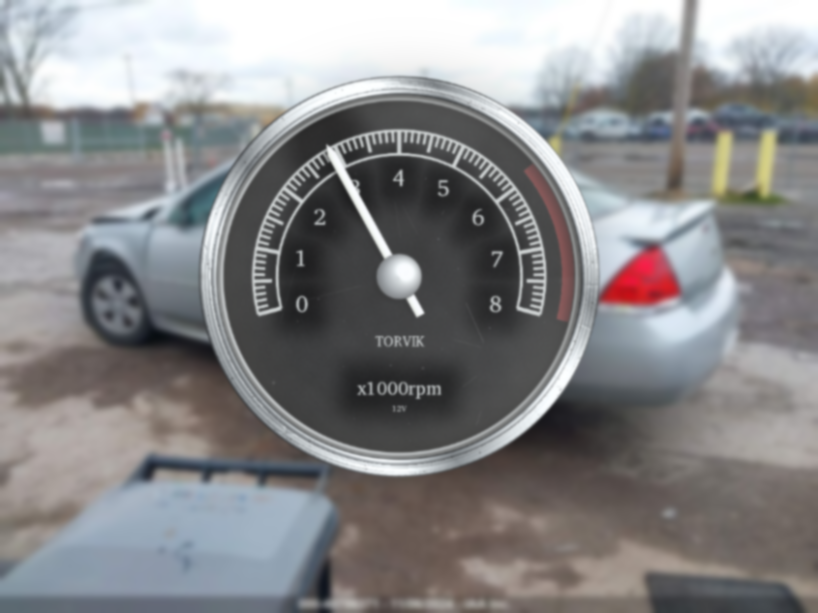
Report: 2900; rpm
